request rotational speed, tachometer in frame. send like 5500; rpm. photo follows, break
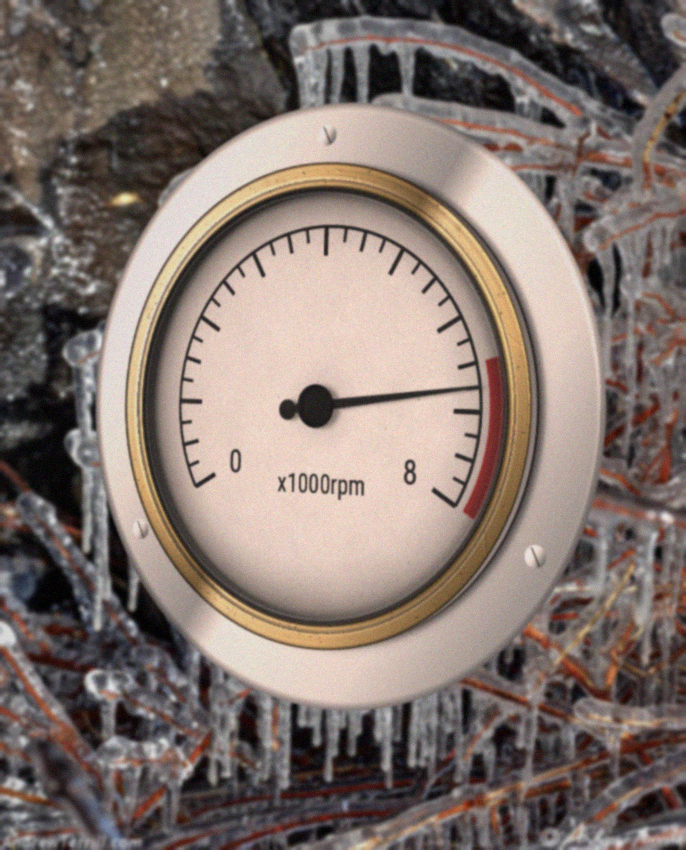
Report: 6750; rpm
